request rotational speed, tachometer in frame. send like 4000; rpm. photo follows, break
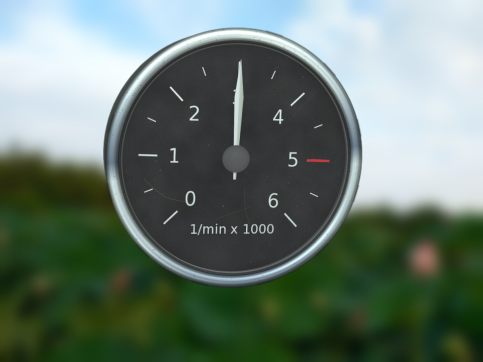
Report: 3000; rpm
